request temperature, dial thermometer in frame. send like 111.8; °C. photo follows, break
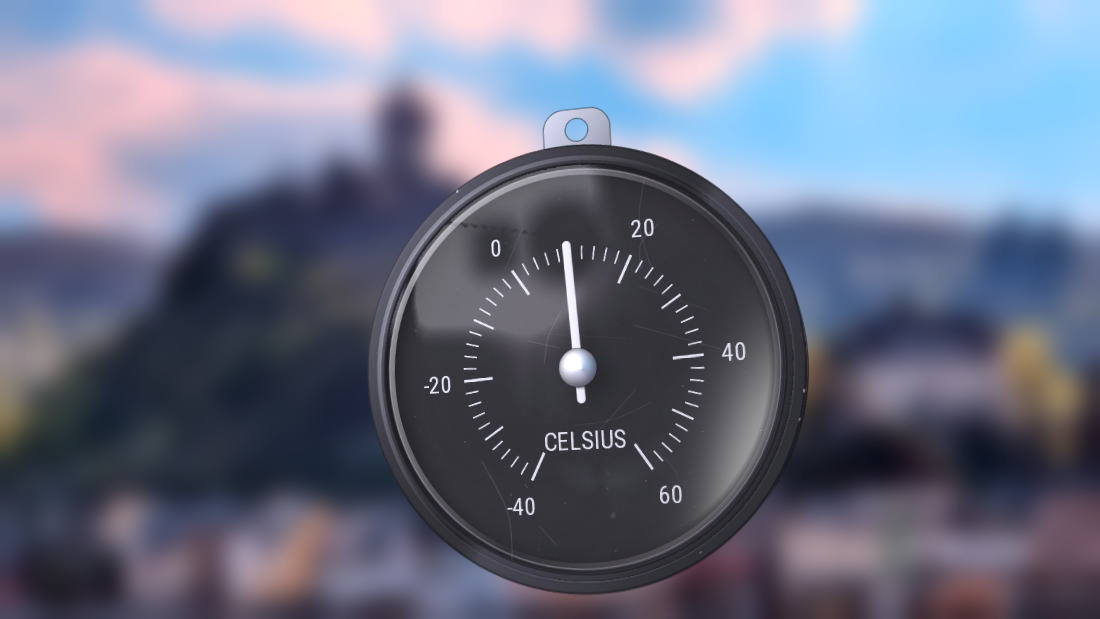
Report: 10; °C
